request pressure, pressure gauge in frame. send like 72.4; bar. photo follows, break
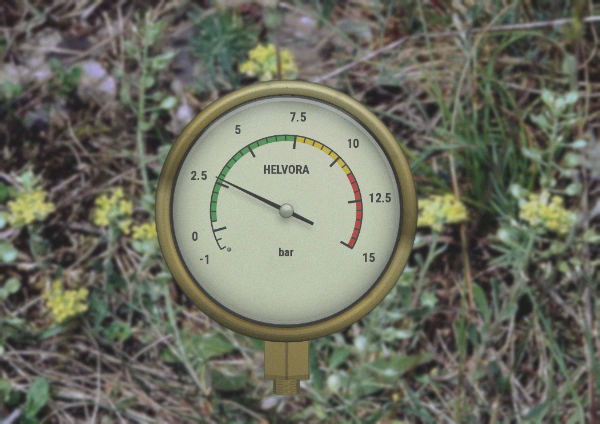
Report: 2.75; bar
